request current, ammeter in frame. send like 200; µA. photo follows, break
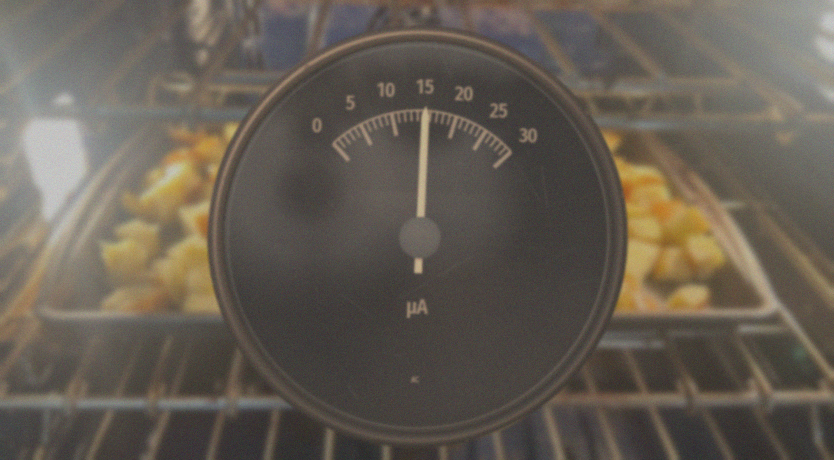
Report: 15; µA
